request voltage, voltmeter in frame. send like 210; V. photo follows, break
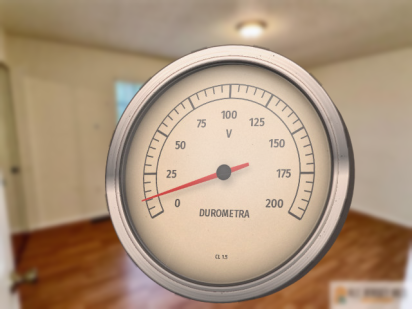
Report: 10; V
